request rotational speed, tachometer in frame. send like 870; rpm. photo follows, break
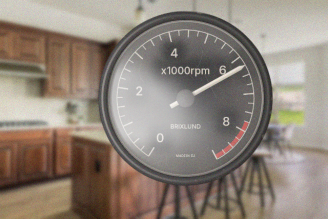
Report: 6250; rpm
